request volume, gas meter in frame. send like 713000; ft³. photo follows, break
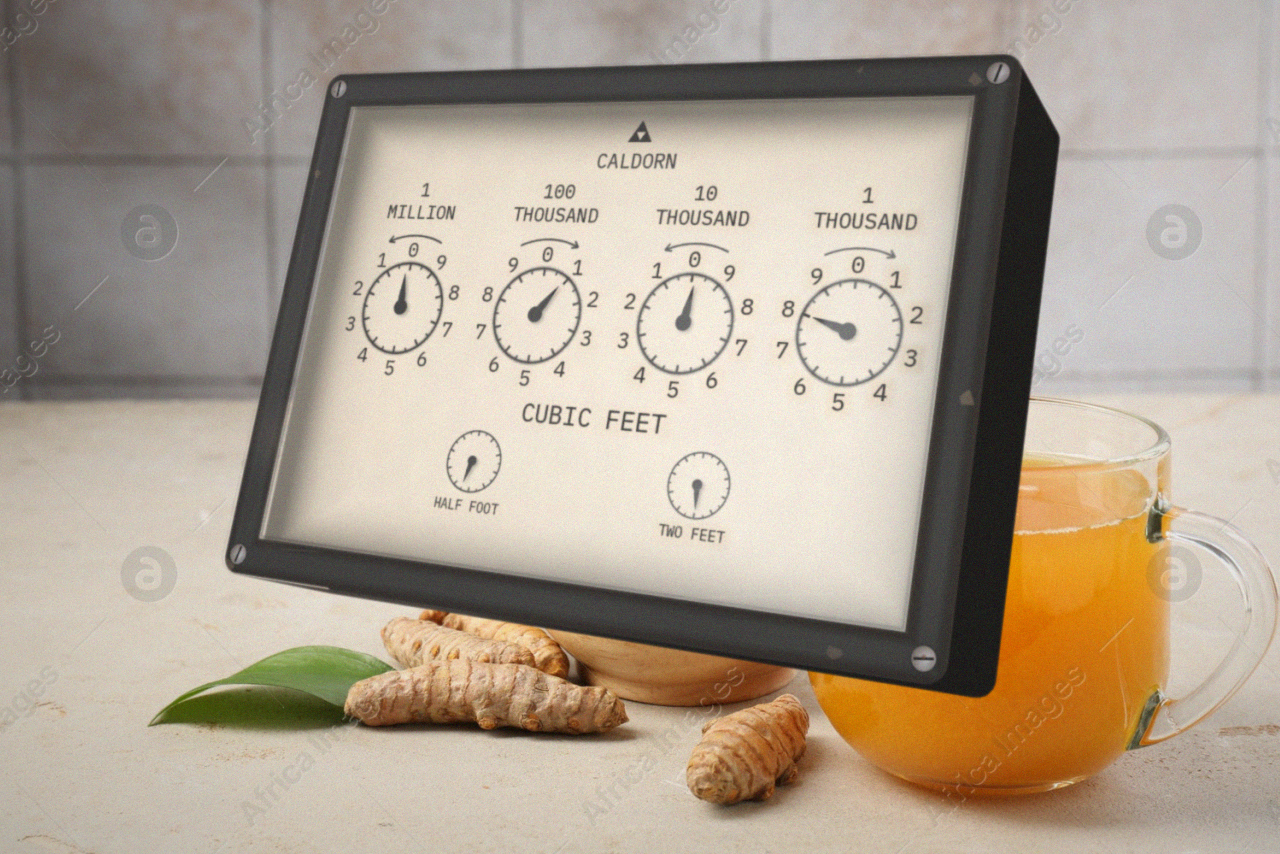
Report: 9800; ft³
